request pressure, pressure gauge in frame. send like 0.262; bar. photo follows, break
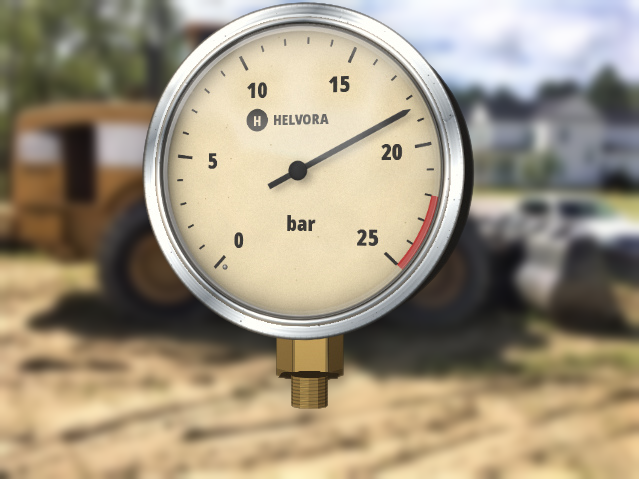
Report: 18.5; bar
